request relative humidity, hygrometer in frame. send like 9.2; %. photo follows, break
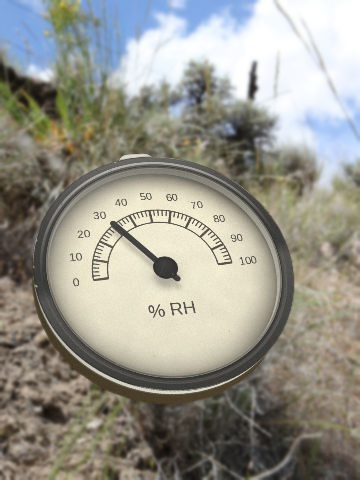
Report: 30; %
